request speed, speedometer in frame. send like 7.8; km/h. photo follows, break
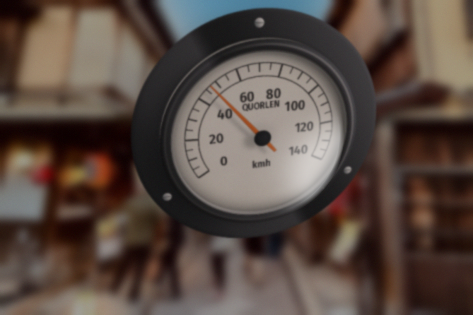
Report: 47.5; km/h
